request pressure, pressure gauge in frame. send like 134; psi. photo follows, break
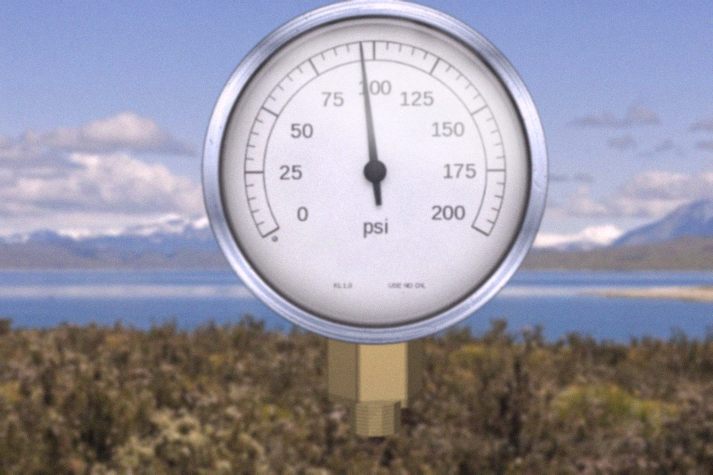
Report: 95; psi
